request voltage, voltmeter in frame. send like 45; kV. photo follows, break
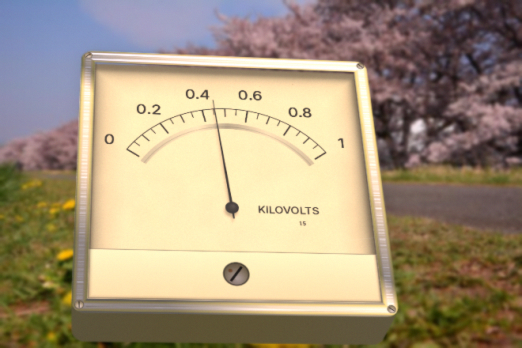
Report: 0.45; kV
